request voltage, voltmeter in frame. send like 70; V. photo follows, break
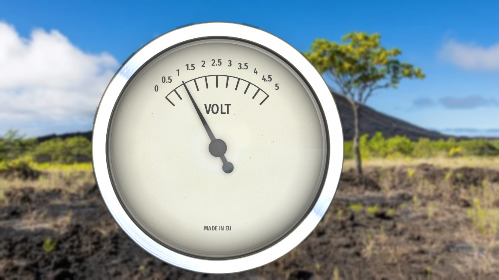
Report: 1; V
